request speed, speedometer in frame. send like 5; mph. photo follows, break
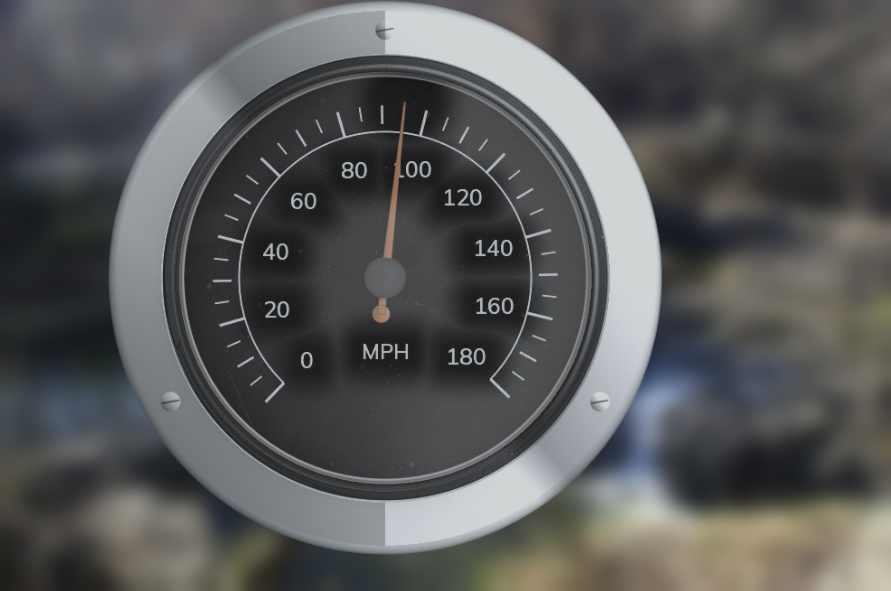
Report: 95; mph
